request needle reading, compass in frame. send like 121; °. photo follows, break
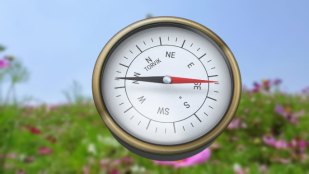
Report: 130; °
